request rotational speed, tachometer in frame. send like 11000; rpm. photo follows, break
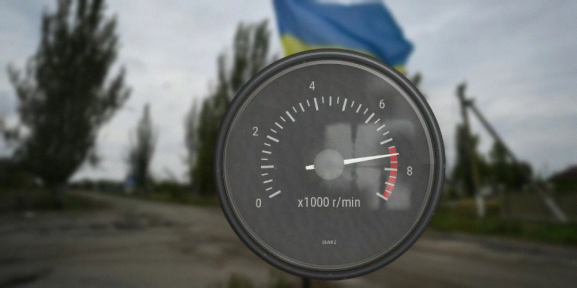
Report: 7500; rpm
